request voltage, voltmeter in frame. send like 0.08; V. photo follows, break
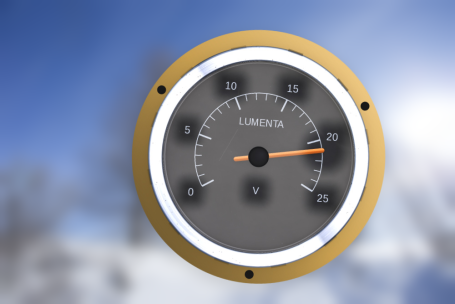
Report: 21; V
